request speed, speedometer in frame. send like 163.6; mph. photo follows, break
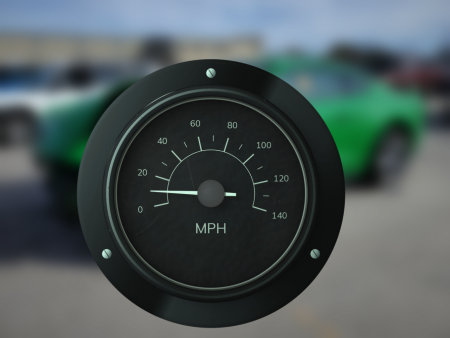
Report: 10; mph
